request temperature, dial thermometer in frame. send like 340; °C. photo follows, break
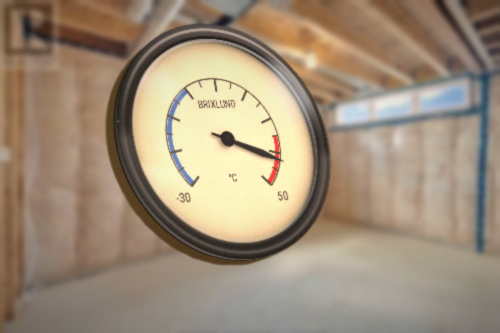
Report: 42.5; °C
